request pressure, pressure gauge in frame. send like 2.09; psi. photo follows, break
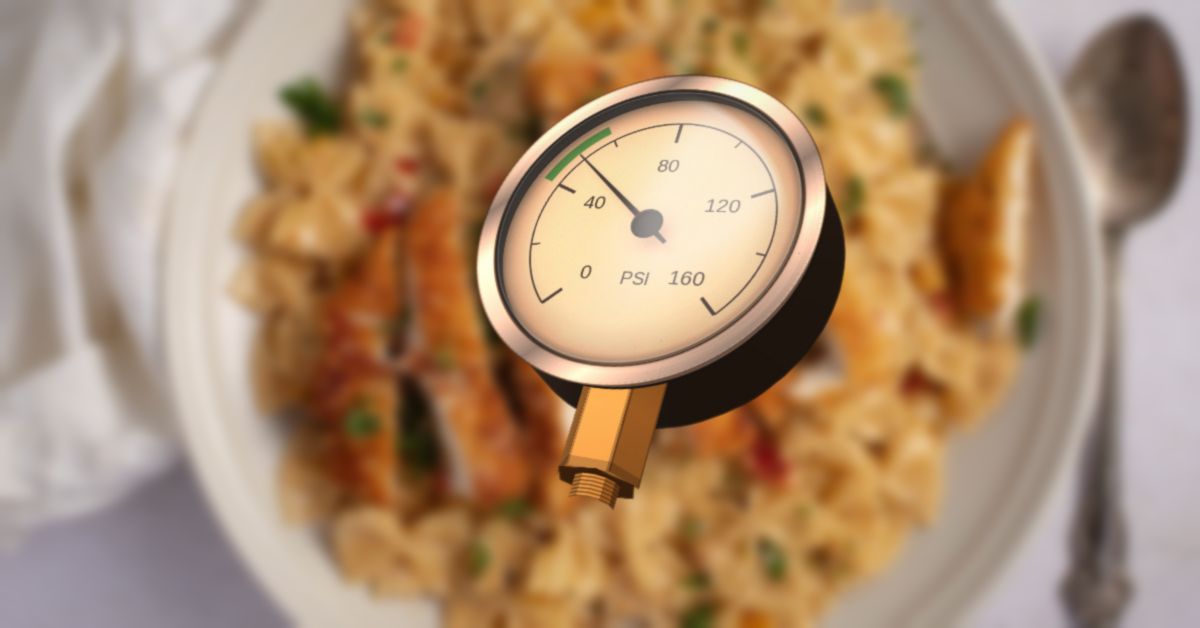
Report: 50; psi
